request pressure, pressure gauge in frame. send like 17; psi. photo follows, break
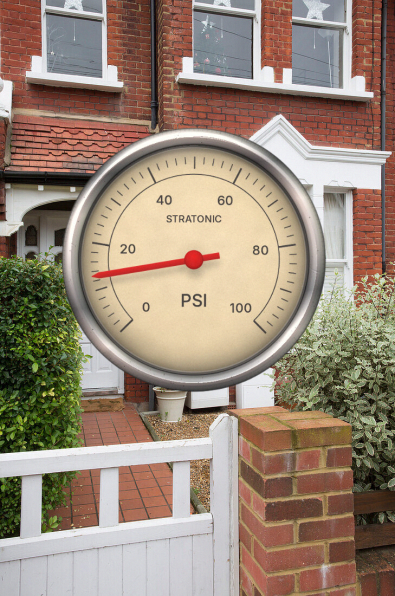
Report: 13; psi
